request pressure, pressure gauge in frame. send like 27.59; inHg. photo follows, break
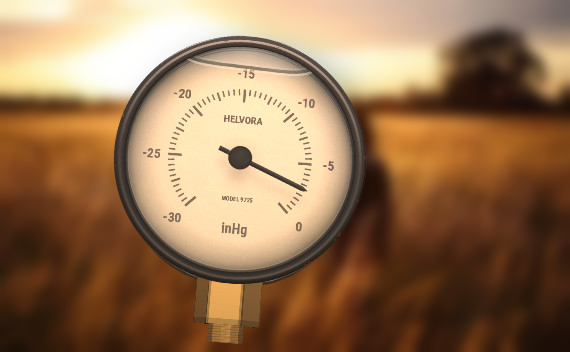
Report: -2.5; inHg
